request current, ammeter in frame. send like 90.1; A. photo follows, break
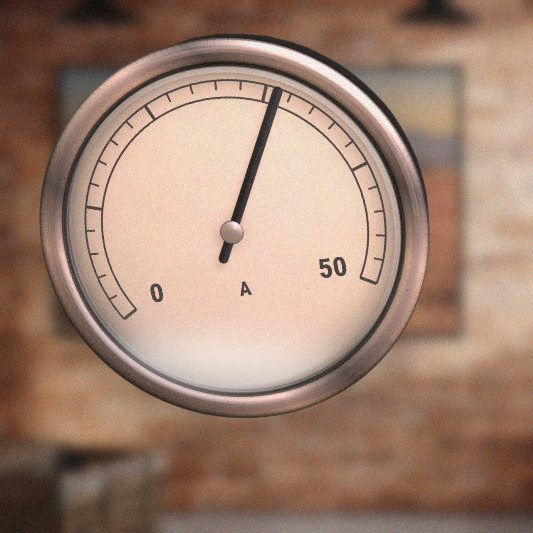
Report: 31; A
